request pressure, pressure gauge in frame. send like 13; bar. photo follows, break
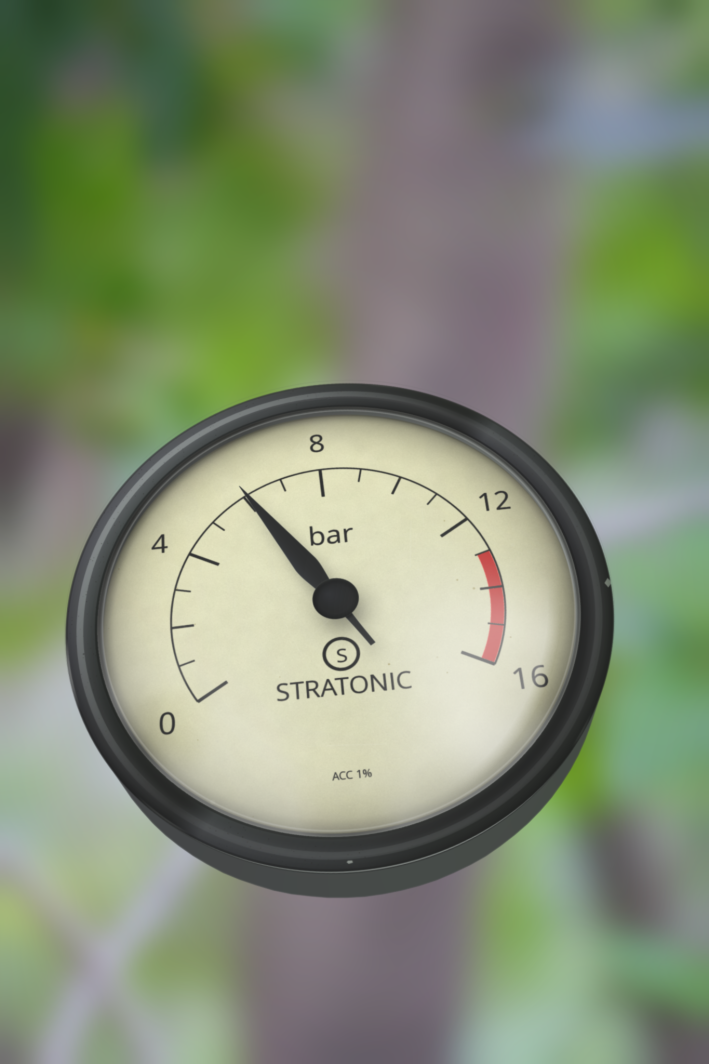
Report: 6; bar
